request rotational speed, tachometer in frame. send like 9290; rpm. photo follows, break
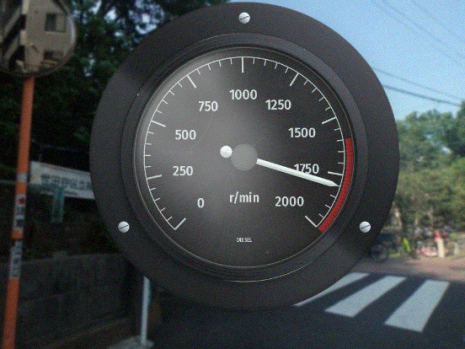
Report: 1800; rpm
